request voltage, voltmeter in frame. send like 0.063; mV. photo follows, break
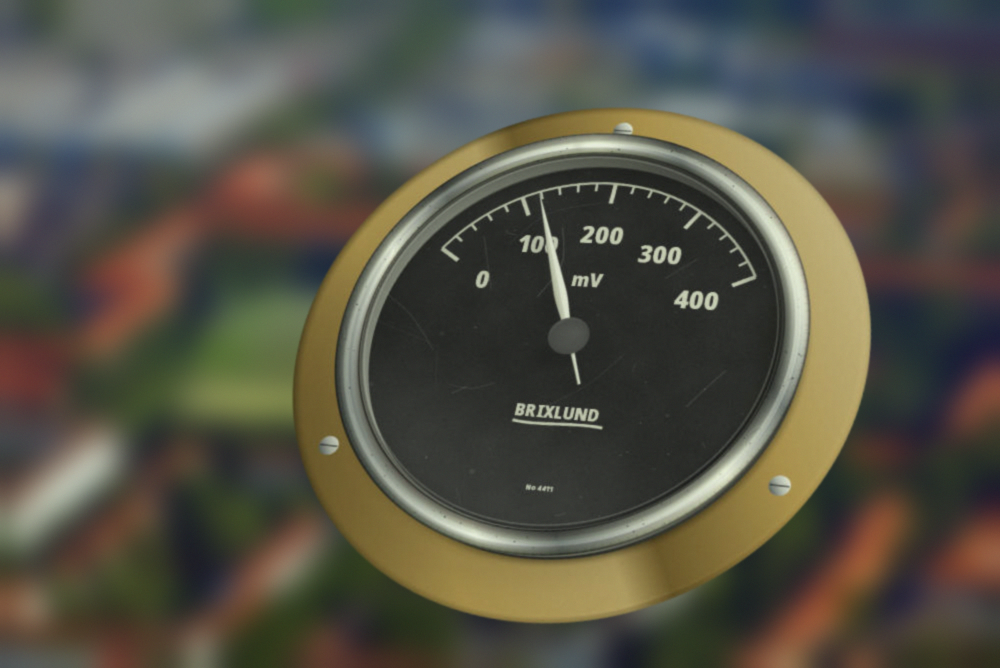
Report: 120; mV
